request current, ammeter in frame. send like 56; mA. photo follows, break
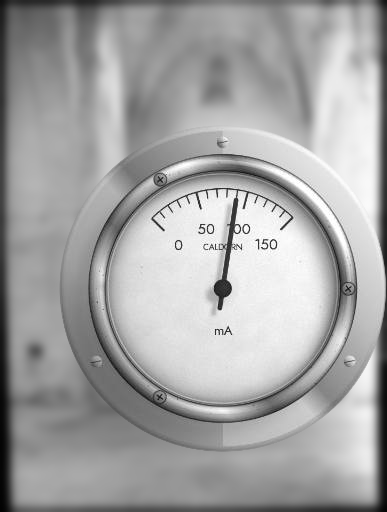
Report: 90; mA
